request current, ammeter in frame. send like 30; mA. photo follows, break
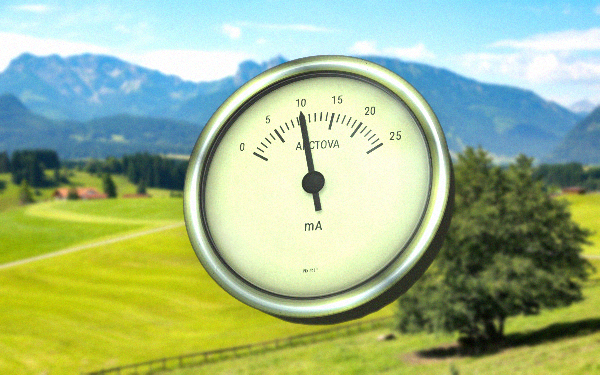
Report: 10; mA
